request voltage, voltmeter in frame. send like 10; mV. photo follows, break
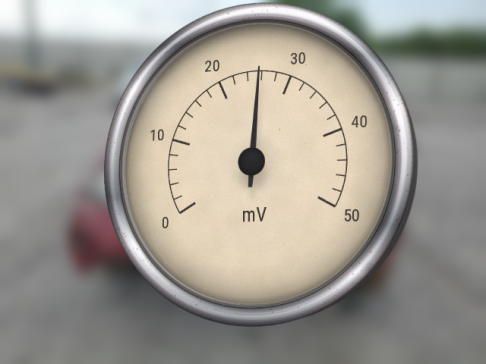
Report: 26; mV
